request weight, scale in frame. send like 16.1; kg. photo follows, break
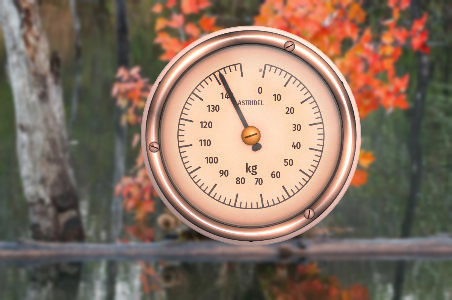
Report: 142; kg
